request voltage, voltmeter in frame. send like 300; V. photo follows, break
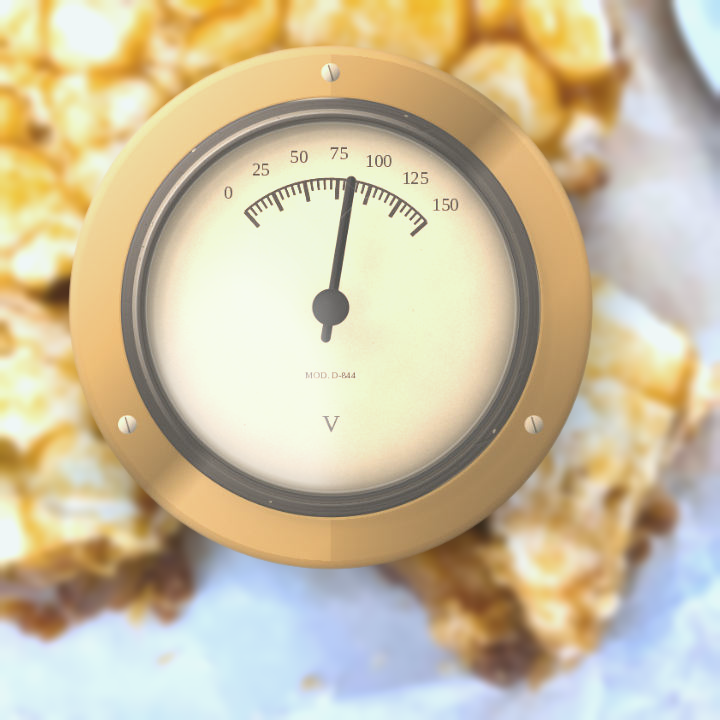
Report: 85; V
